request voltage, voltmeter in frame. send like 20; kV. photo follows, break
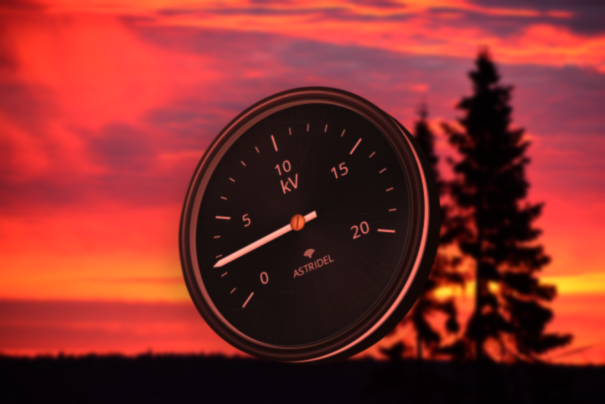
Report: 2.5; kV
